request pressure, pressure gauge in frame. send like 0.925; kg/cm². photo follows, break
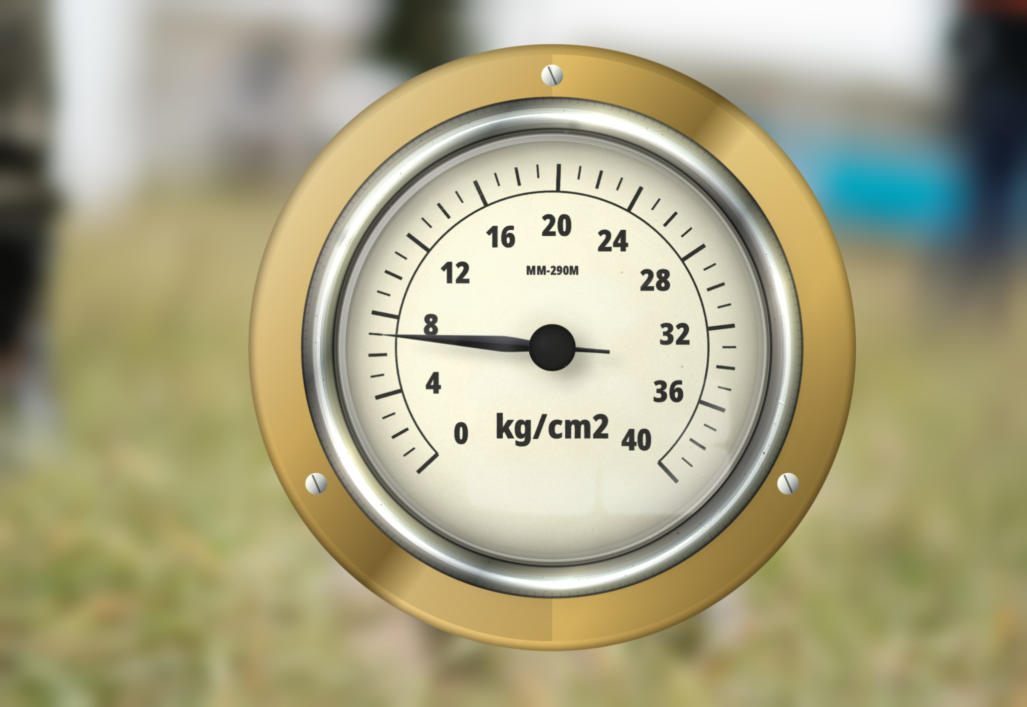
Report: 7; kg/cm²
